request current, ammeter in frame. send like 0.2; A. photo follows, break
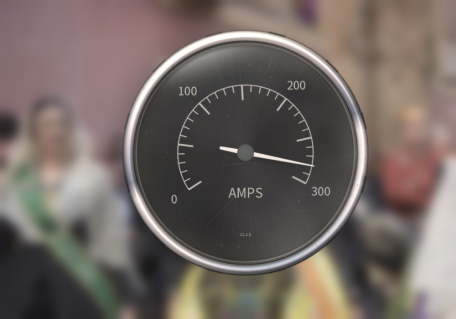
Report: 280; A
